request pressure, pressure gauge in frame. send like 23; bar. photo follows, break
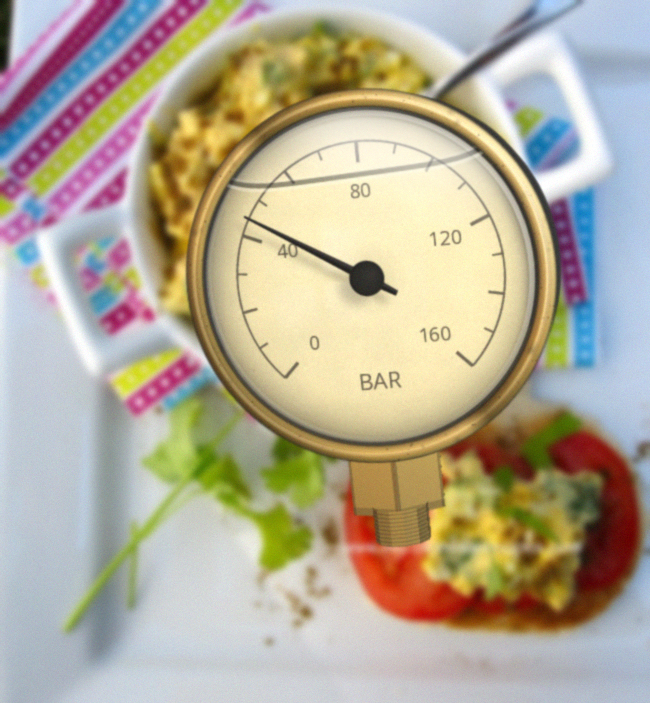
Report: 45; bar
